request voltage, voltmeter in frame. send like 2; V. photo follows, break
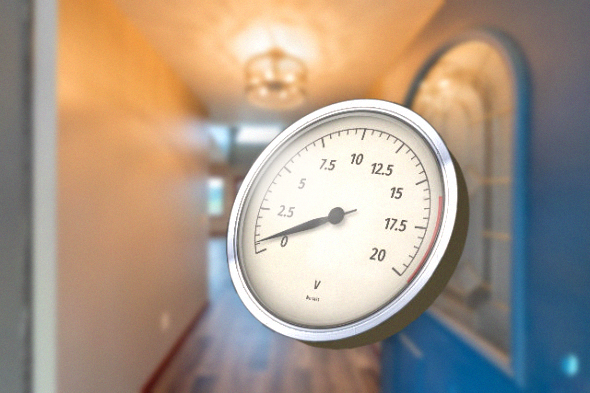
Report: 0.5; V
